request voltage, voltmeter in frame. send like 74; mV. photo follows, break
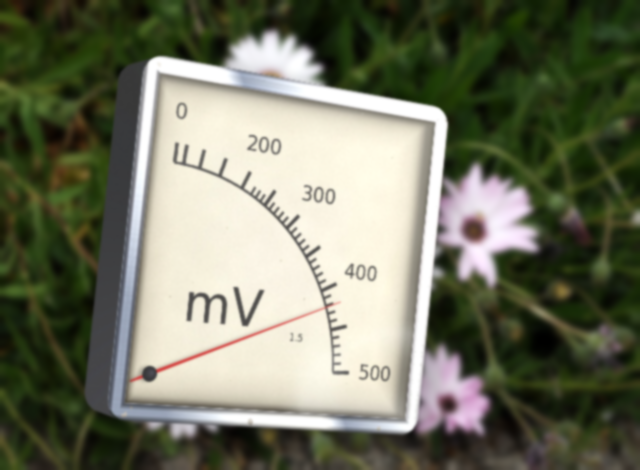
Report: 420; mV
